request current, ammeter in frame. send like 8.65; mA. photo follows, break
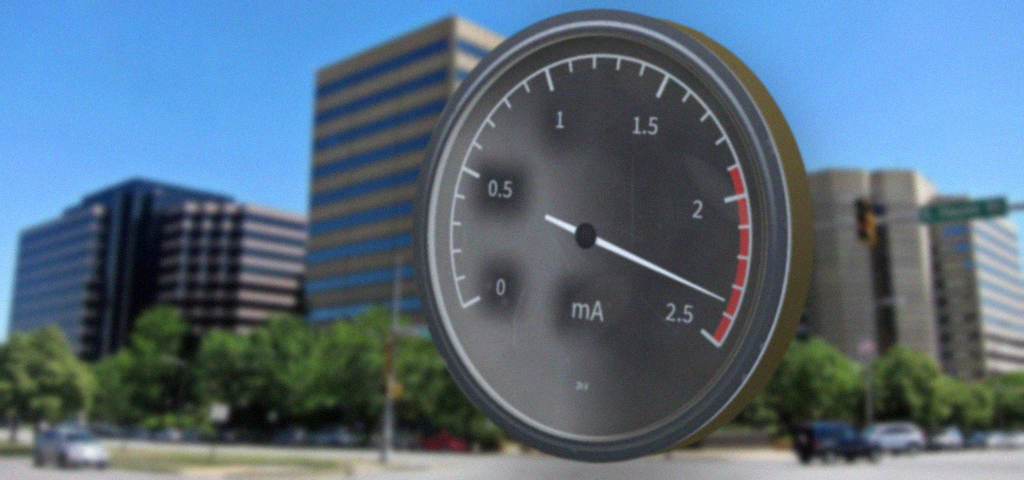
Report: 2.35; mA
